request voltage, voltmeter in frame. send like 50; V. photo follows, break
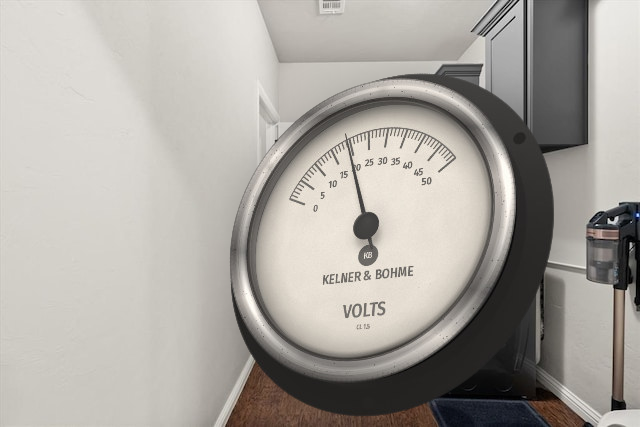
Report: 20; V
